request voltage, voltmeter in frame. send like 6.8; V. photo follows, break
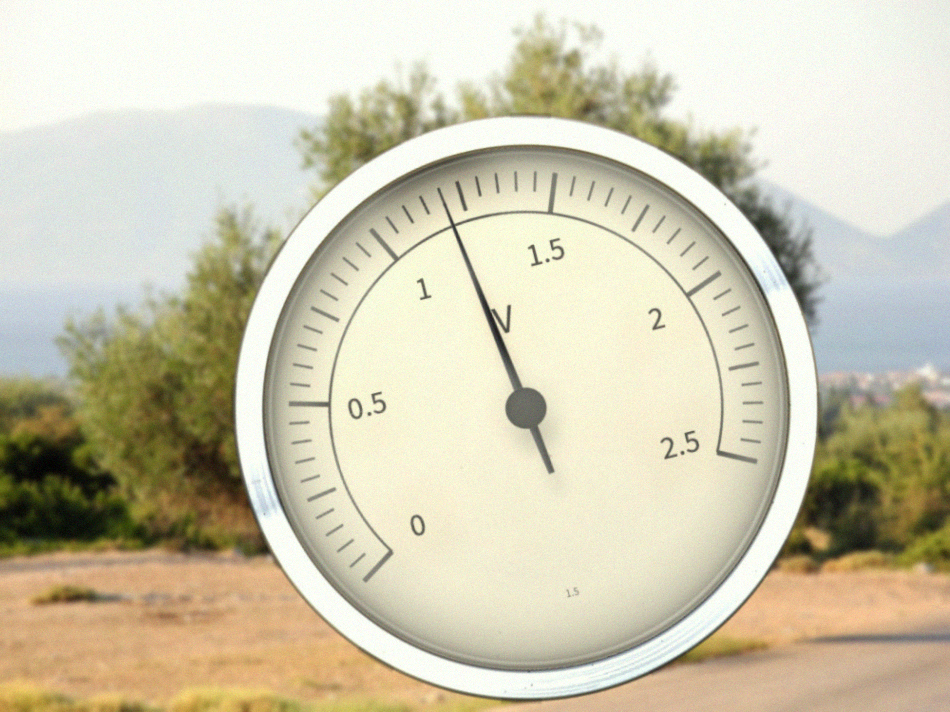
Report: 1.2; V
